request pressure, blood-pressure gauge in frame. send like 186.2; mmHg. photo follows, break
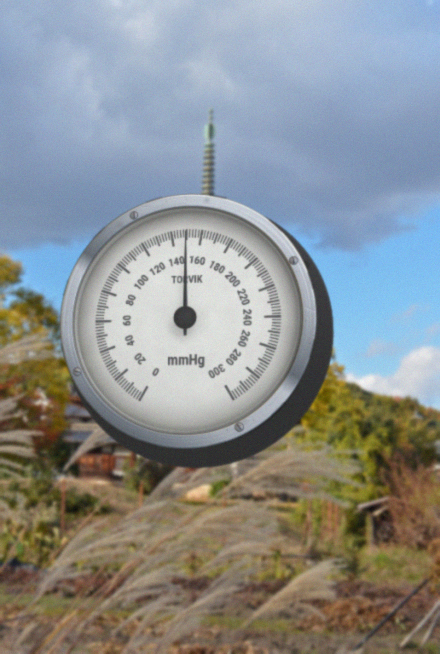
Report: 150; mmHg
